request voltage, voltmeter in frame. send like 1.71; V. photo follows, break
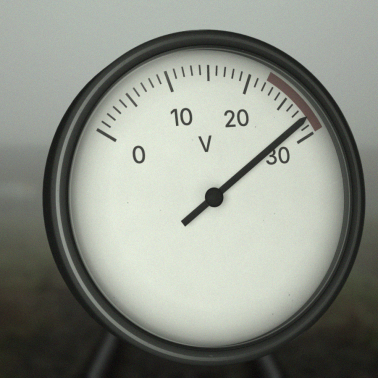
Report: 28; V
